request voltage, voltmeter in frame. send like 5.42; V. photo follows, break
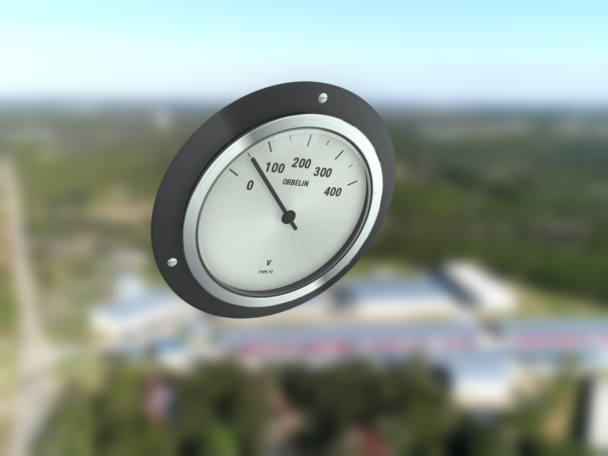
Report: 50; V
